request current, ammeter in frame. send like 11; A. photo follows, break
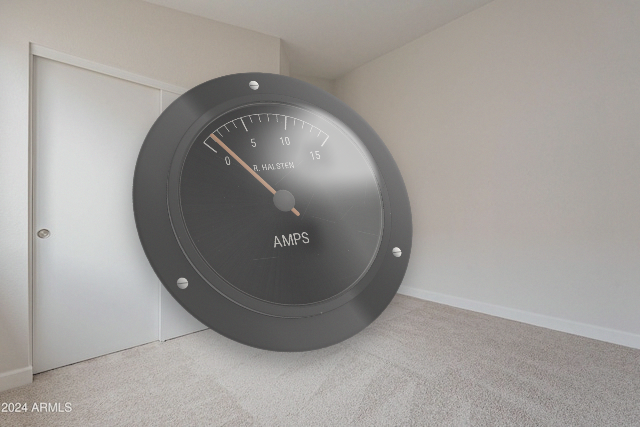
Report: 1; A
